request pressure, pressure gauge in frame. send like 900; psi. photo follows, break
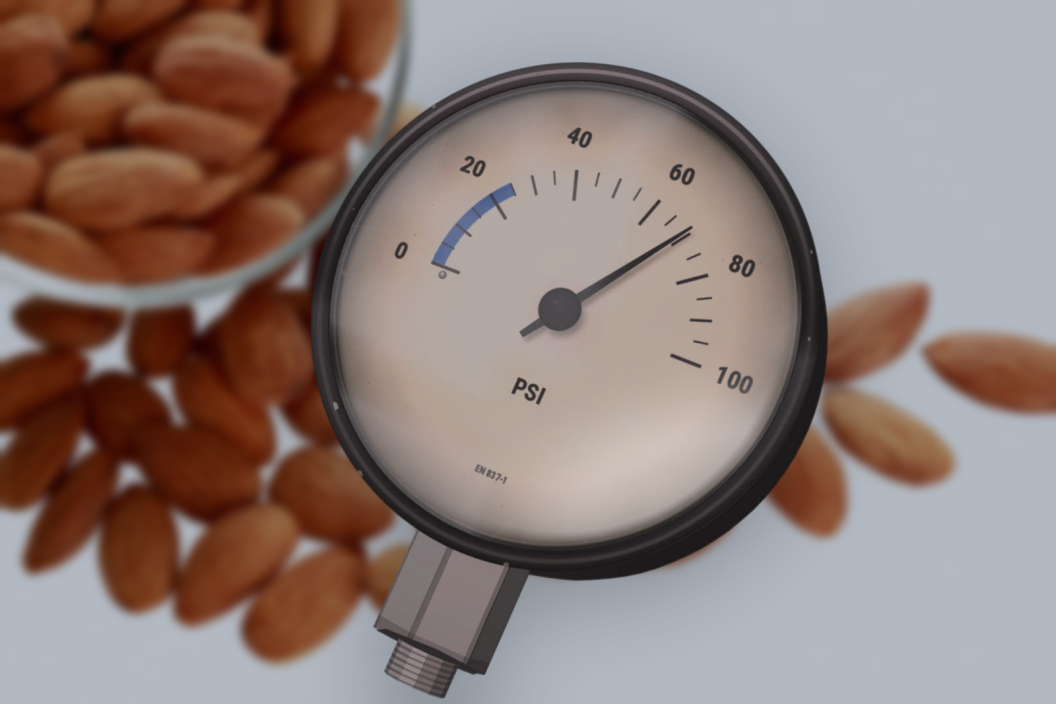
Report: 70; psi
